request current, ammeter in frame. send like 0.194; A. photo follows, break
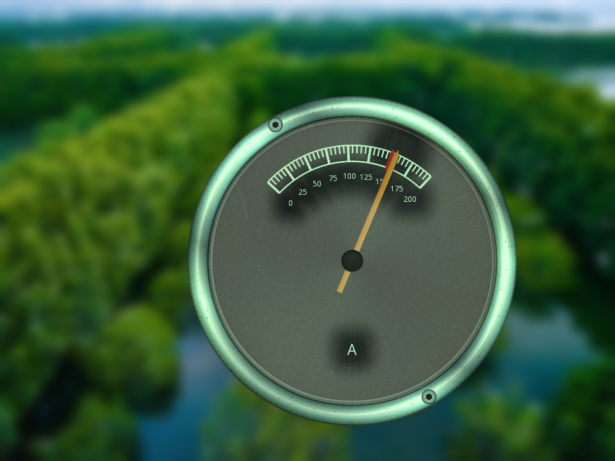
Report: 155; A
